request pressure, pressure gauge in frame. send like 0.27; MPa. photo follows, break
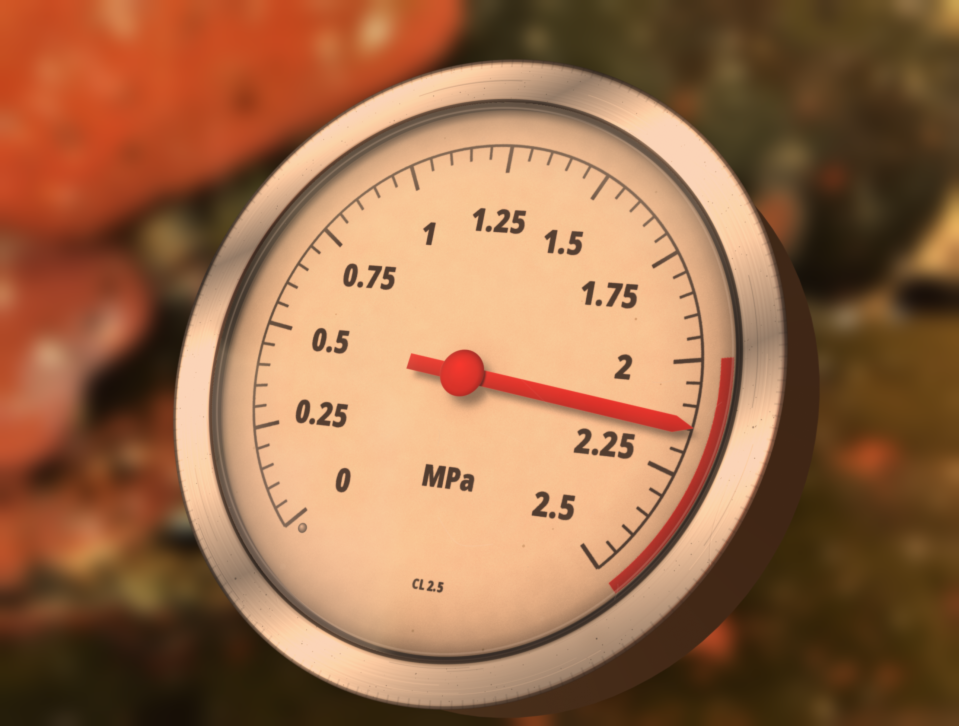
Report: 2.15; MPa
